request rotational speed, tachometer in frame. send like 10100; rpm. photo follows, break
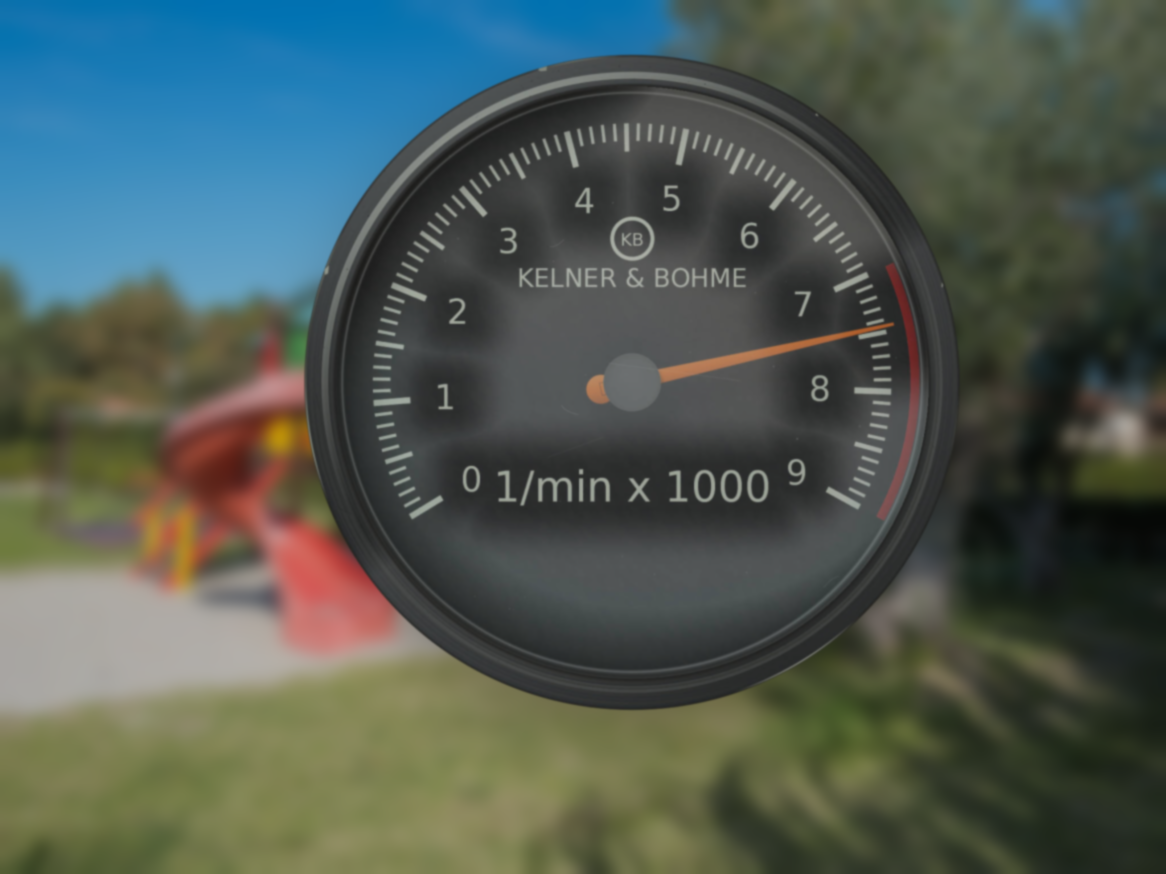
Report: 7450; rpm
